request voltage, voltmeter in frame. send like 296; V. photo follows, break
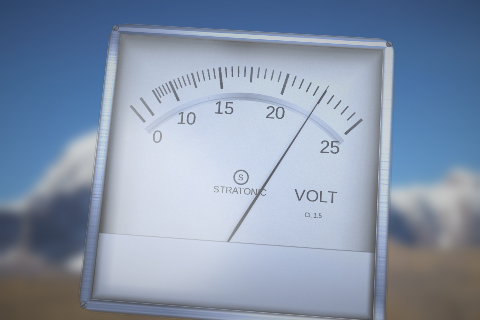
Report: 22.5; V
